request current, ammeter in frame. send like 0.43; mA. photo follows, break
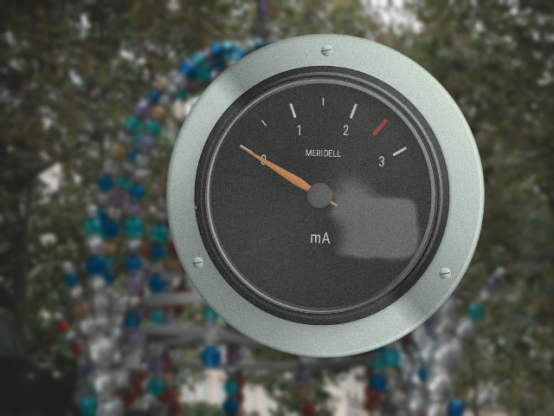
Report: 0; mA
